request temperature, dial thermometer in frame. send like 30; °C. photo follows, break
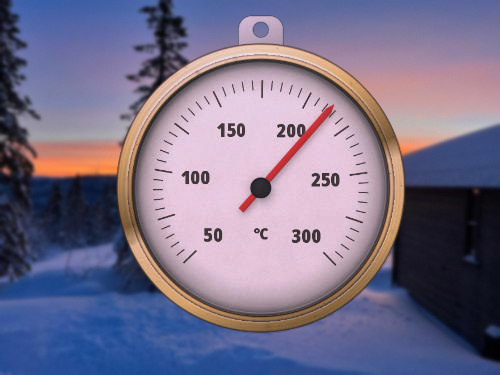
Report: 212.5; °C
